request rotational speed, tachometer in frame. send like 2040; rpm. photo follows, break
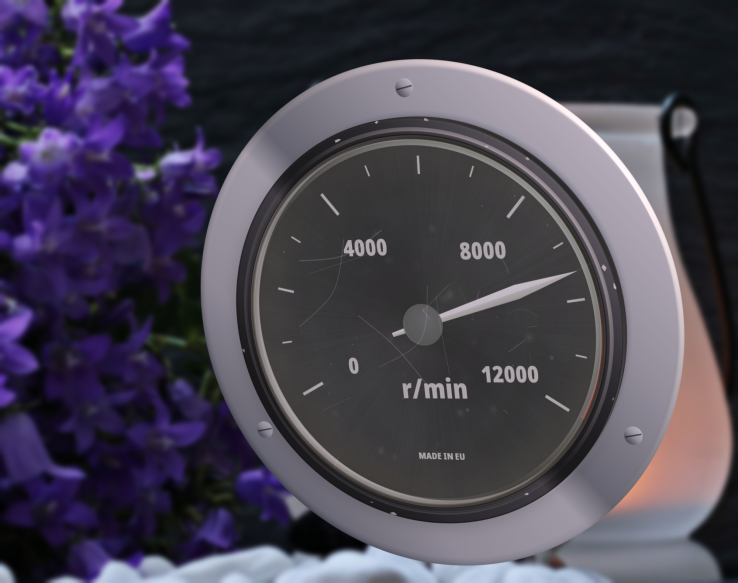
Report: 9500; rpm
